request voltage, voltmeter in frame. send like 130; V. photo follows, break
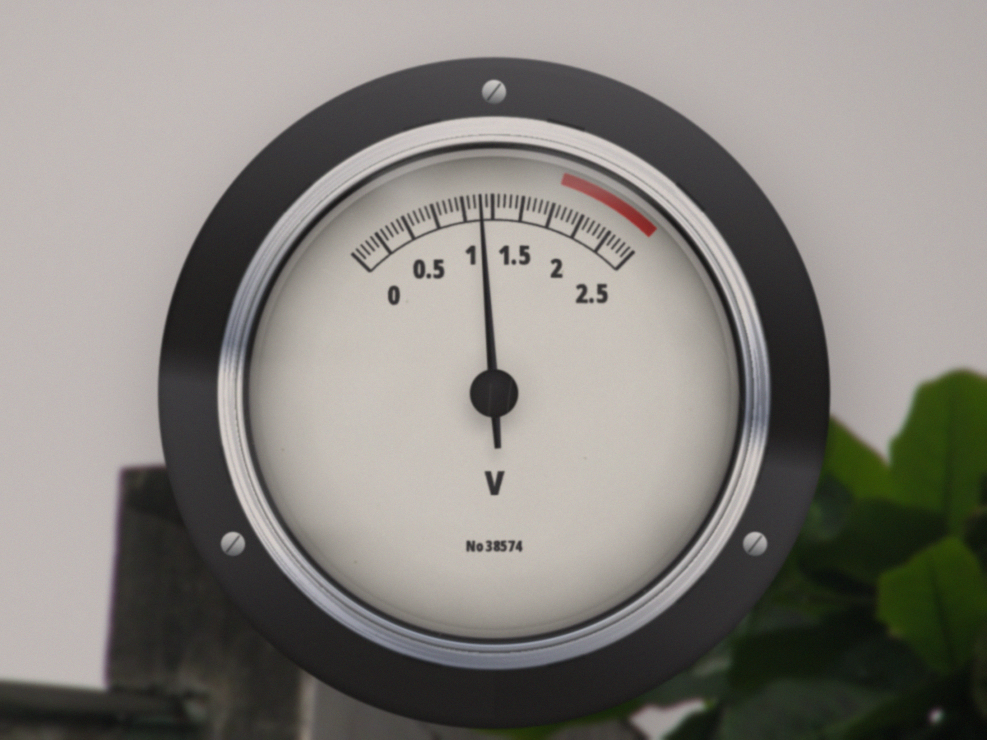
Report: 1.15; V
